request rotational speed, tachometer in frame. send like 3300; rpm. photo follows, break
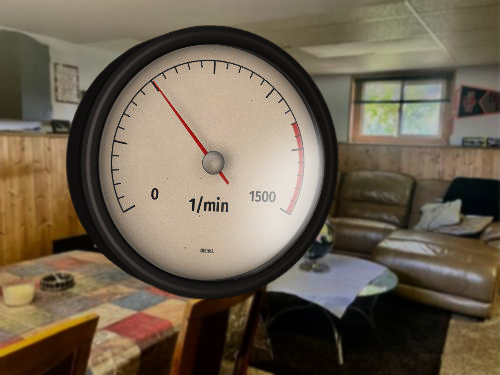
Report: 500; rpm
